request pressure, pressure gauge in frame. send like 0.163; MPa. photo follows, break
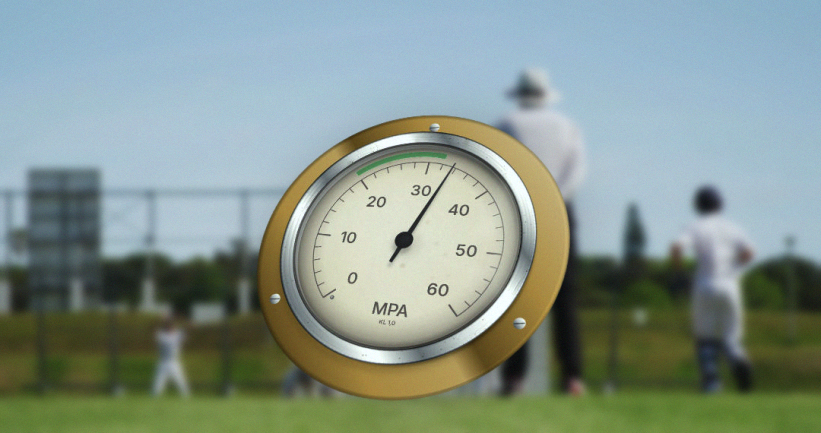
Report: 34; MPa
